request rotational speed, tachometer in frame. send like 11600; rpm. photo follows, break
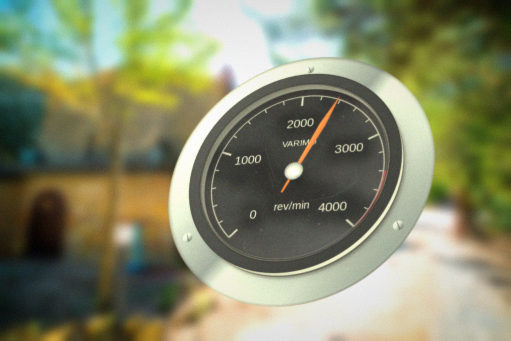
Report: 2400; rpm
